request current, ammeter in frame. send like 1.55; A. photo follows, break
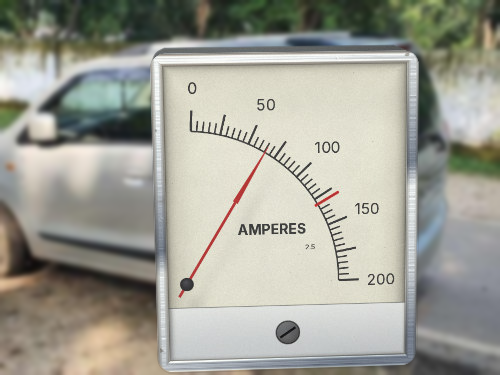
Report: 65; A
